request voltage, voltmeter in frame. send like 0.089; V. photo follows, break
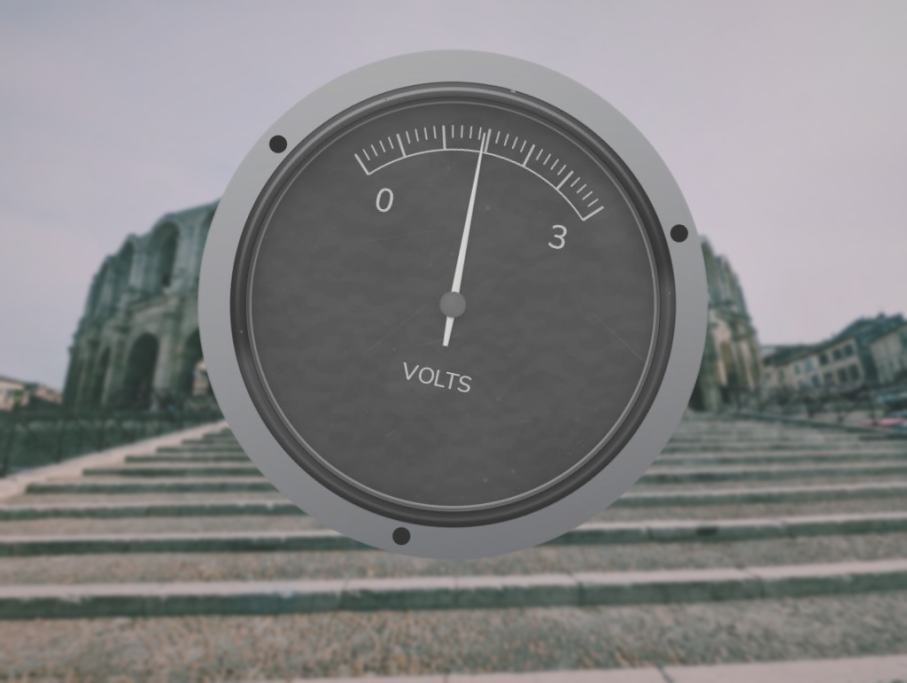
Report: 1.45; V
